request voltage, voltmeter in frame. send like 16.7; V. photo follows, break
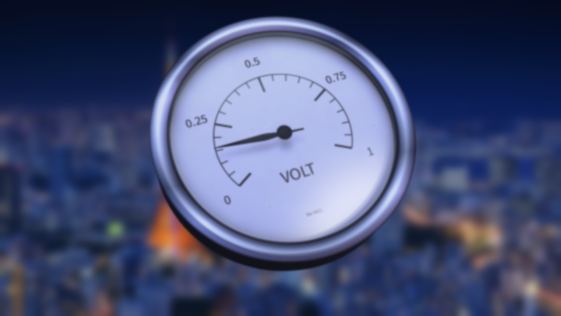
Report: 0.15; V
